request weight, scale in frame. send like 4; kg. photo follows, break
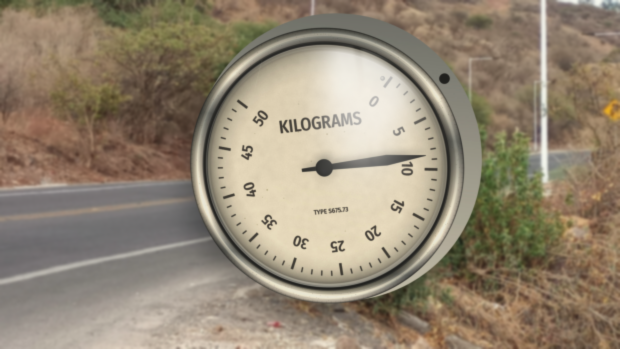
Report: 8.5; kg
